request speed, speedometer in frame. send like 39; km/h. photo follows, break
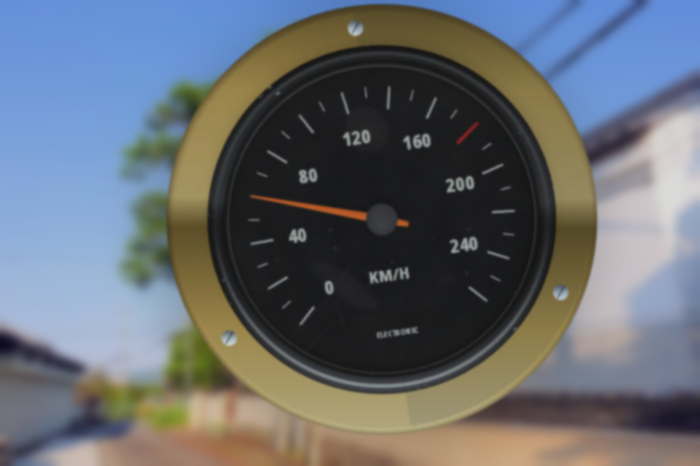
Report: 60; km/h
